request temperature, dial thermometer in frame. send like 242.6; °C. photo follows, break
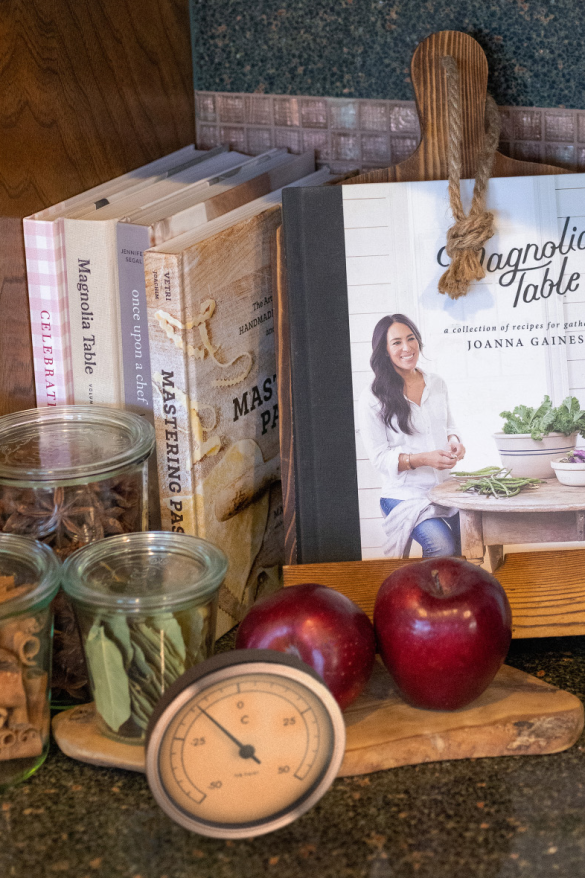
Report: -12.5; °C
